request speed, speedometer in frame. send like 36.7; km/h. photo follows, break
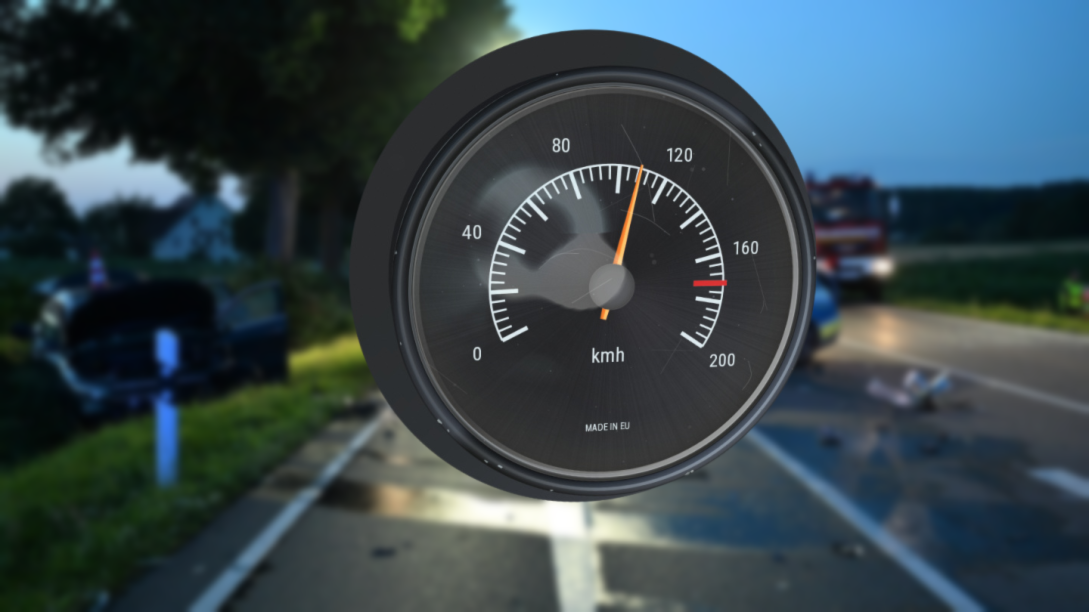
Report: 108; km/h
